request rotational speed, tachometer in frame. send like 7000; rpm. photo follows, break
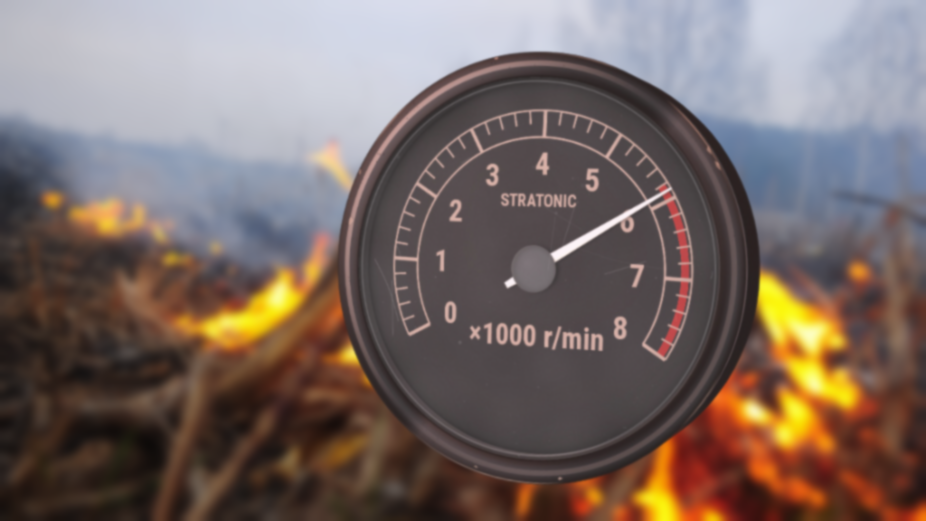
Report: 5900; rpm
